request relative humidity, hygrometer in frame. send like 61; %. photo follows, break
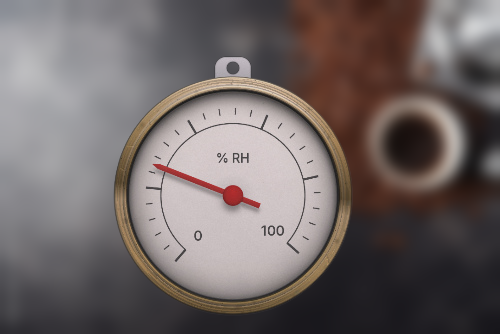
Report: 26; %
